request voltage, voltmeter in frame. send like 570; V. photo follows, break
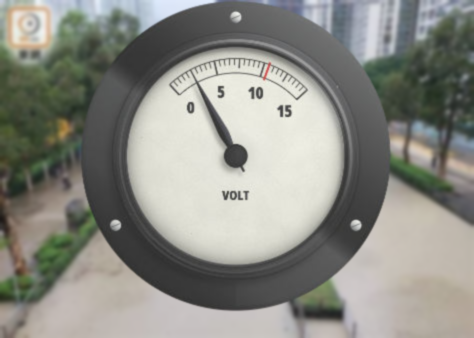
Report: 2.5; V
